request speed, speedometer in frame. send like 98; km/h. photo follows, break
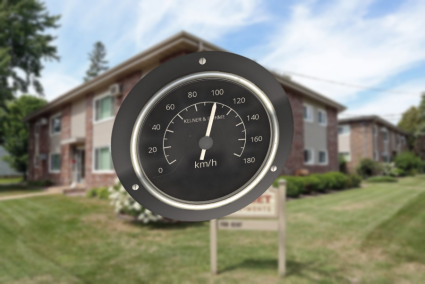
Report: 100; km/h
